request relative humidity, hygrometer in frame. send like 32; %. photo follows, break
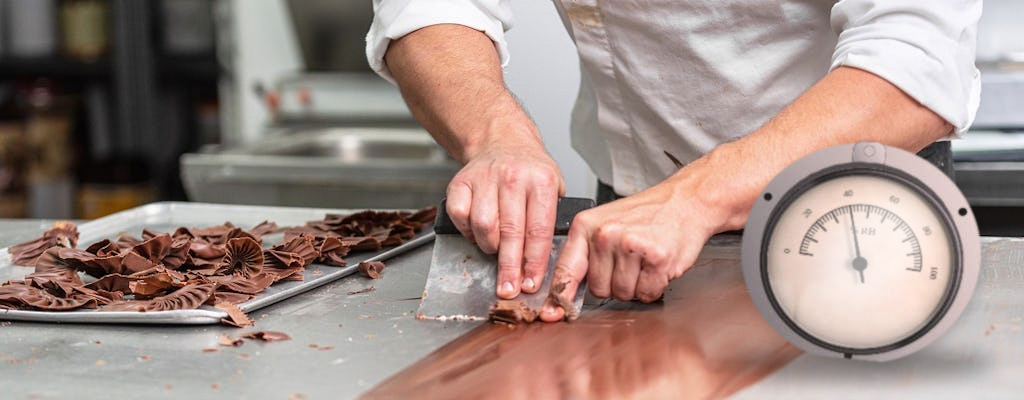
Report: 40; %
